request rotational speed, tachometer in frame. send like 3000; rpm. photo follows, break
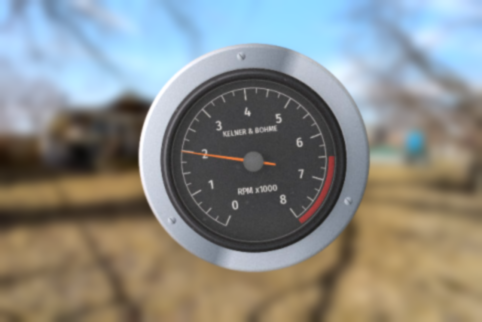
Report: 2000; rpm
